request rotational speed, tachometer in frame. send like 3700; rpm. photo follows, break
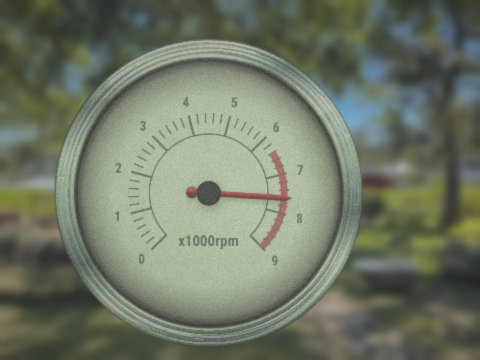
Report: 7600; rpm
